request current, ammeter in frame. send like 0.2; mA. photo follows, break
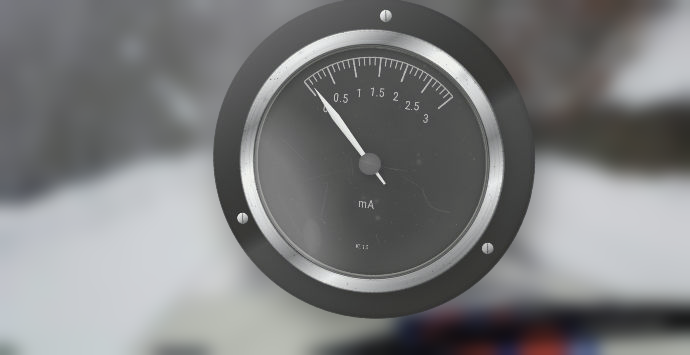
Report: 0.1; mA
